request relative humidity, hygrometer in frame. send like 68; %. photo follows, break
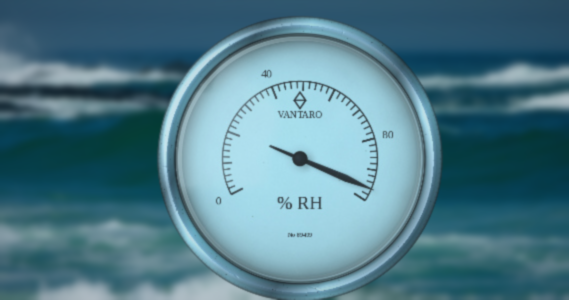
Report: 96; %
